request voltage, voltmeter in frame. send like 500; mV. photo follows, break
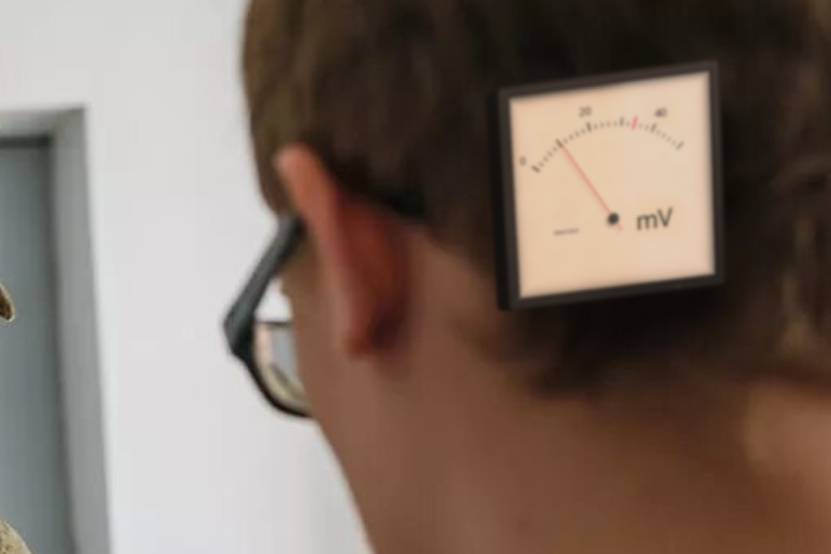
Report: 10; mV
